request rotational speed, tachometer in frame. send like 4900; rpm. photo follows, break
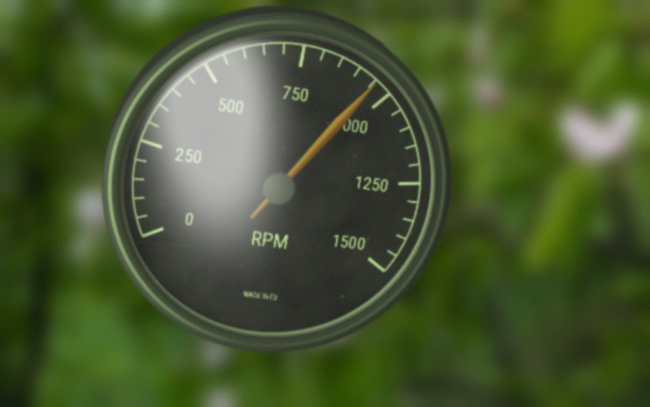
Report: 950; rpm
